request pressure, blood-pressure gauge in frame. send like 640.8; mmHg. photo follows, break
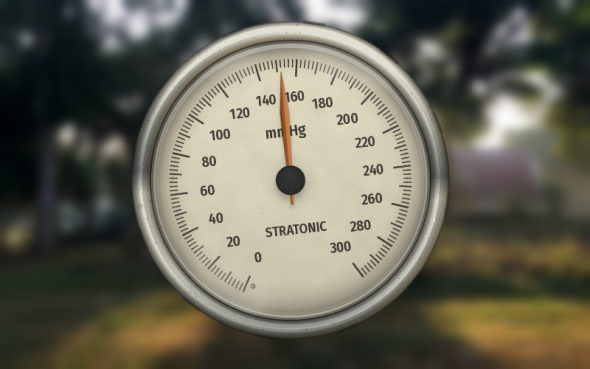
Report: 152; mmHg
